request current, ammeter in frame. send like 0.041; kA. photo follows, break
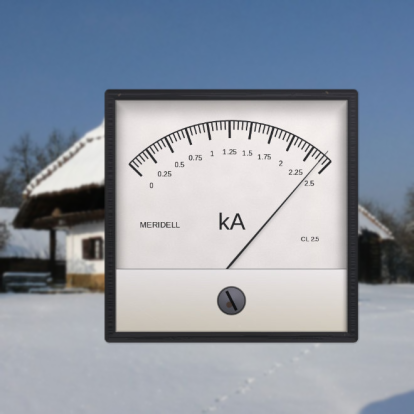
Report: 2.4; kA
